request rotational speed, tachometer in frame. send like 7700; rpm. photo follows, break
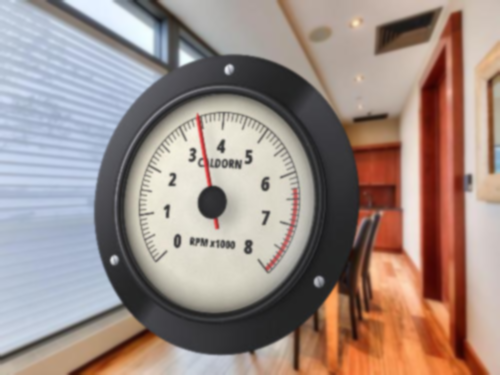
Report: 3500; rpm
